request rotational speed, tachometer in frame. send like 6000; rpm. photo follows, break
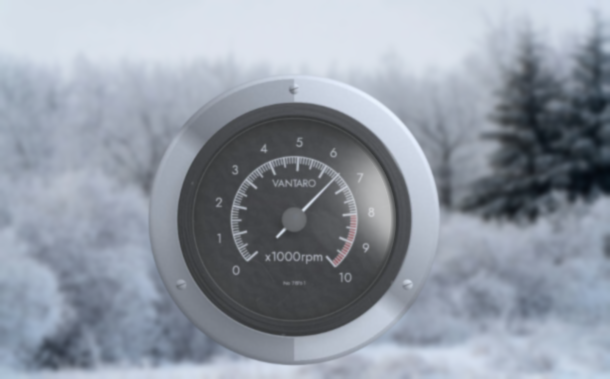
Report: 6500; rpm
